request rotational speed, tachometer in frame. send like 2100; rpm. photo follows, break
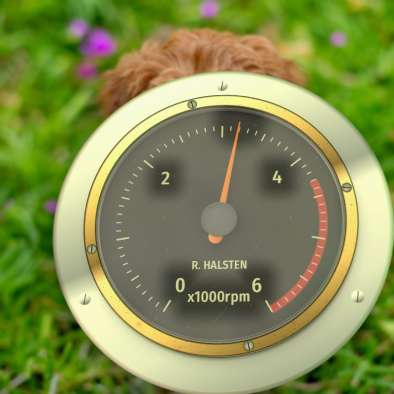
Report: 3200; rpm
